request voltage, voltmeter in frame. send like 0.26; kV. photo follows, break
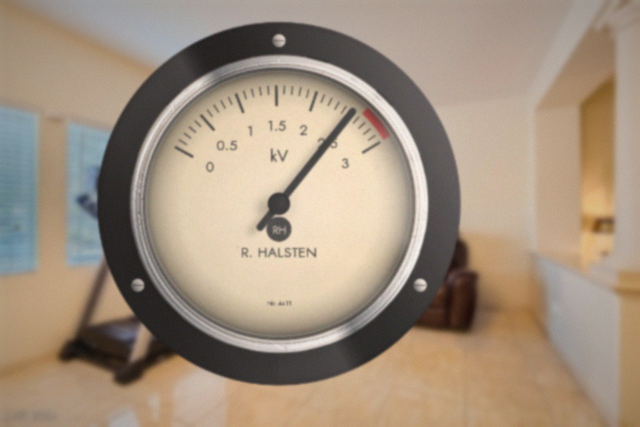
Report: 2.5; kV
